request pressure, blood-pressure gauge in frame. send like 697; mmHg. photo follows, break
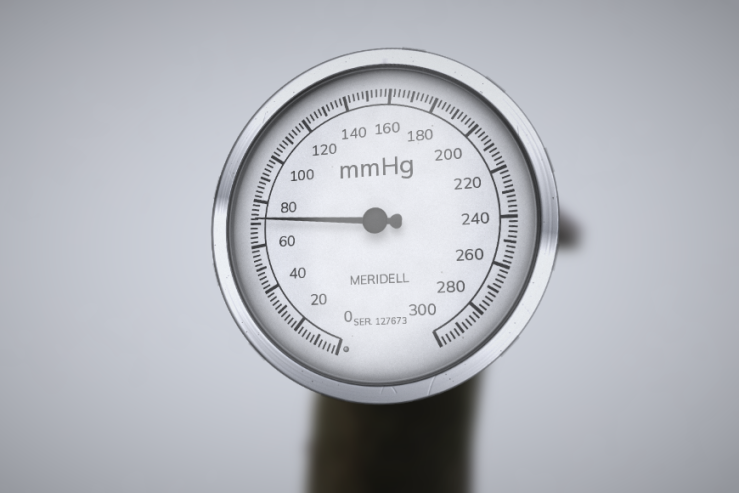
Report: 72; mmHg
